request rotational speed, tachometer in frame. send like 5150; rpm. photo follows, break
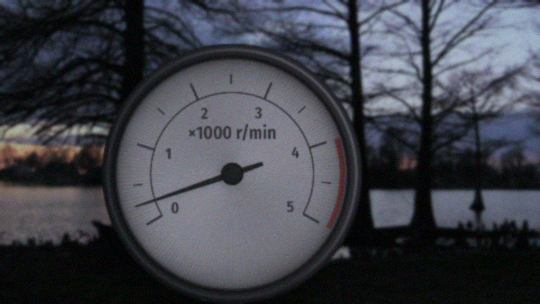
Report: 250; rpm
